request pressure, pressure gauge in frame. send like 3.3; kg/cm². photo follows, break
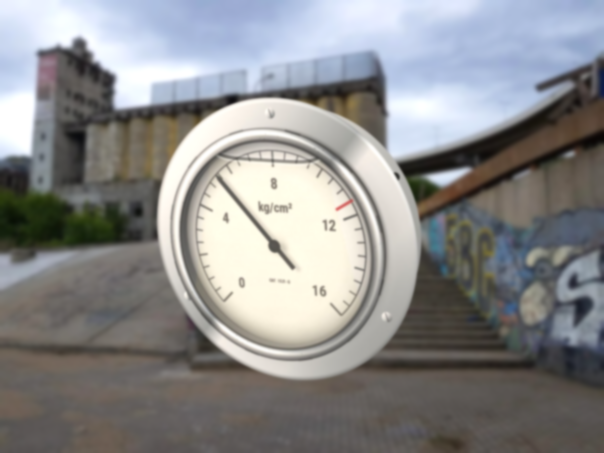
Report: 5.5; kg/cm²
